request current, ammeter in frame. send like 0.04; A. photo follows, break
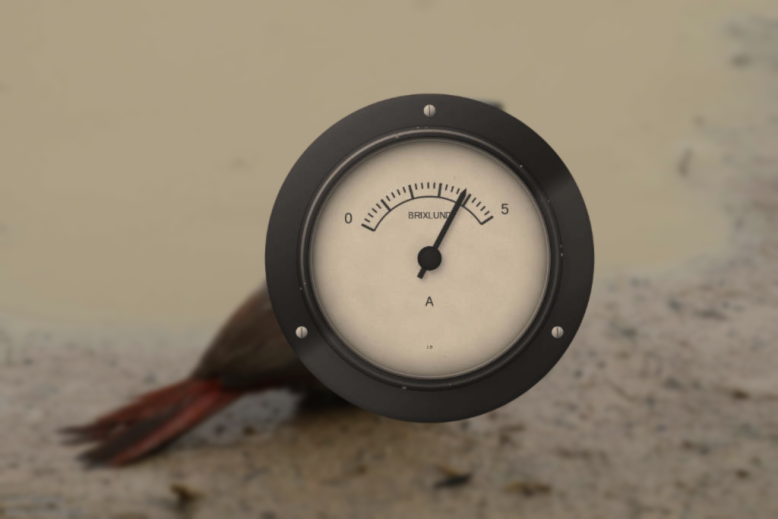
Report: 3.8; A
